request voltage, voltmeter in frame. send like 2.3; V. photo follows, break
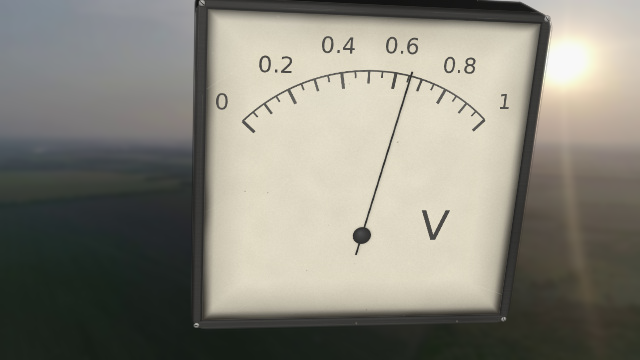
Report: 0.65; V
